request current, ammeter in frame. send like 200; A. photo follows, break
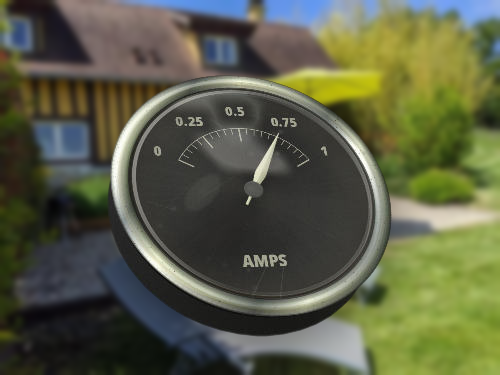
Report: 0.75; A
